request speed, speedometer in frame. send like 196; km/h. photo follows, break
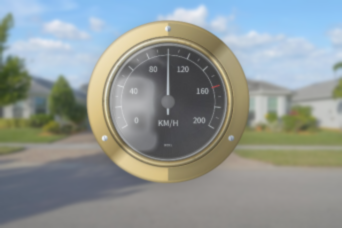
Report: 100; km/h
